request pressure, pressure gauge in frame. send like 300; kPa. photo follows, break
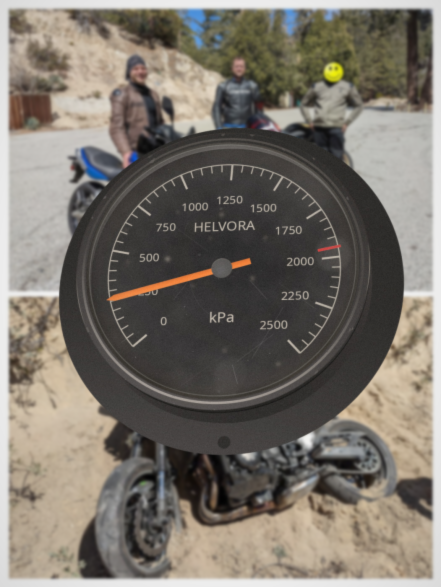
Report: 250; kPa
